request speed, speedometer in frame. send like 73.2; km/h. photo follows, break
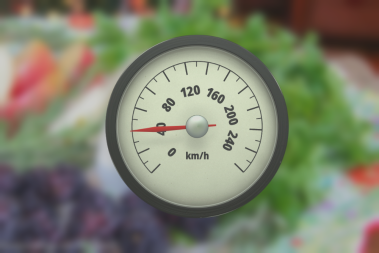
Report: 40; km/h
